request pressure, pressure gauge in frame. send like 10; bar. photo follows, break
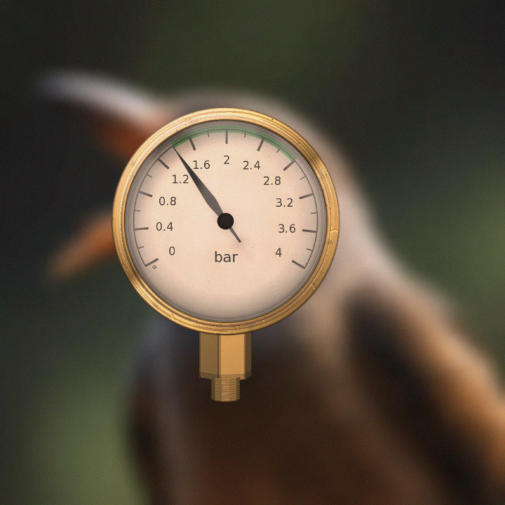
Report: 1.4; bar
